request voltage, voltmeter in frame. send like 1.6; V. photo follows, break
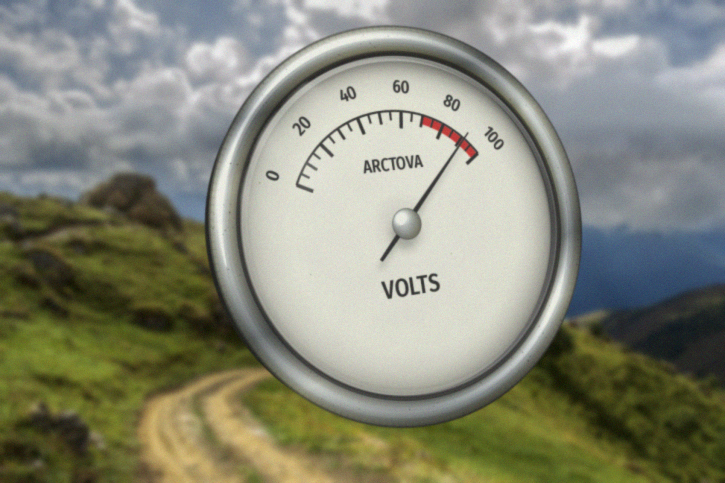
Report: 90; V
